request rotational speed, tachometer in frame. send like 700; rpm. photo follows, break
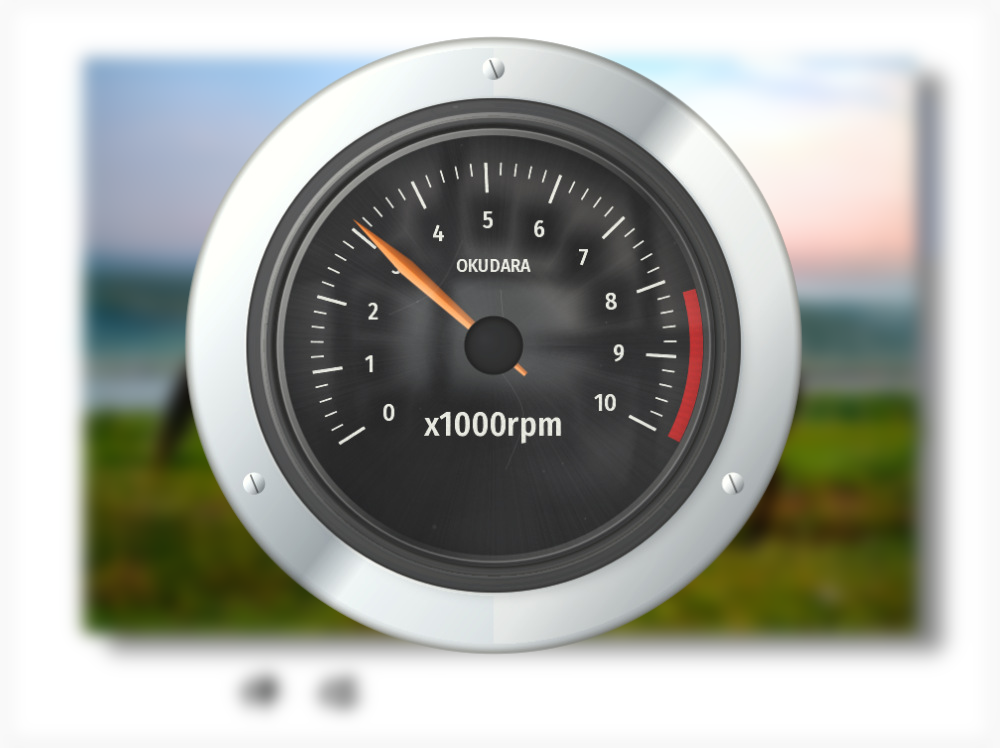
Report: 3100; rpm
